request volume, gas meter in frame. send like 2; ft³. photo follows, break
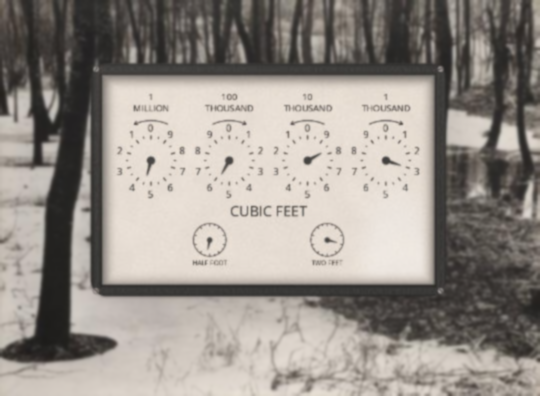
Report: 458300; ft³
